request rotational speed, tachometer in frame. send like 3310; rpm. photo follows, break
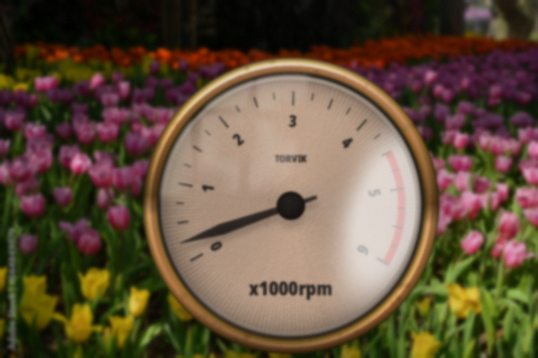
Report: 250; rpm
